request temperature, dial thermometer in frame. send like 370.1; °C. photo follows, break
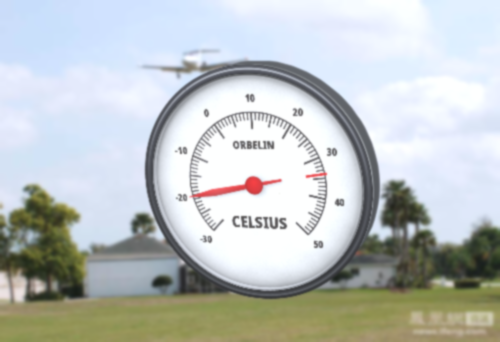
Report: -20; °C
